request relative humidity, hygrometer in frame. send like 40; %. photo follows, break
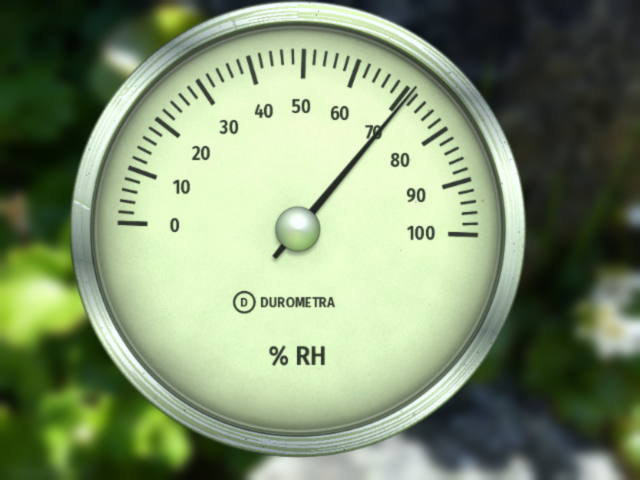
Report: 71; %
